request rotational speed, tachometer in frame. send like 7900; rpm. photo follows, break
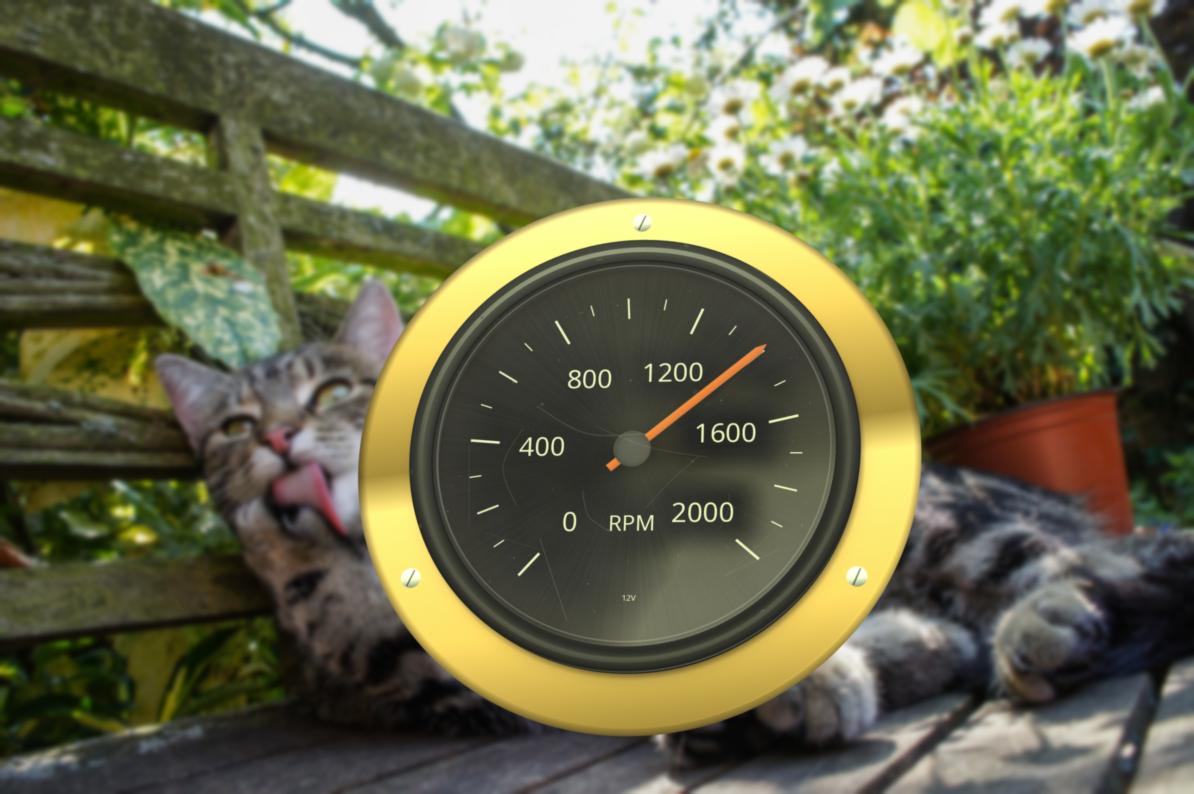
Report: 1400; rpm
